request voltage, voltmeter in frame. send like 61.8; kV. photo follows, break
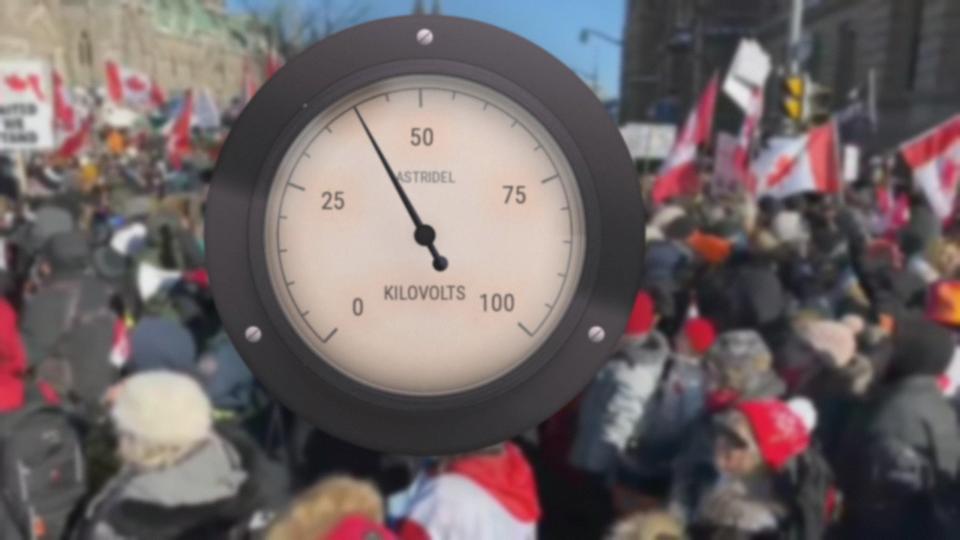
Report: 40; kV
